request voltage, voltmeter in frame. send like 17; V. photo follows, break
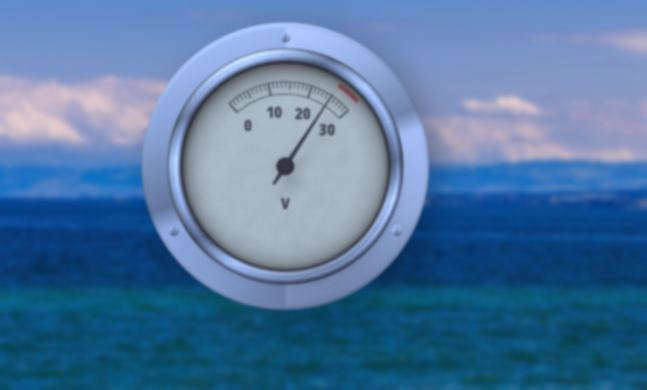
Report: 25; V
